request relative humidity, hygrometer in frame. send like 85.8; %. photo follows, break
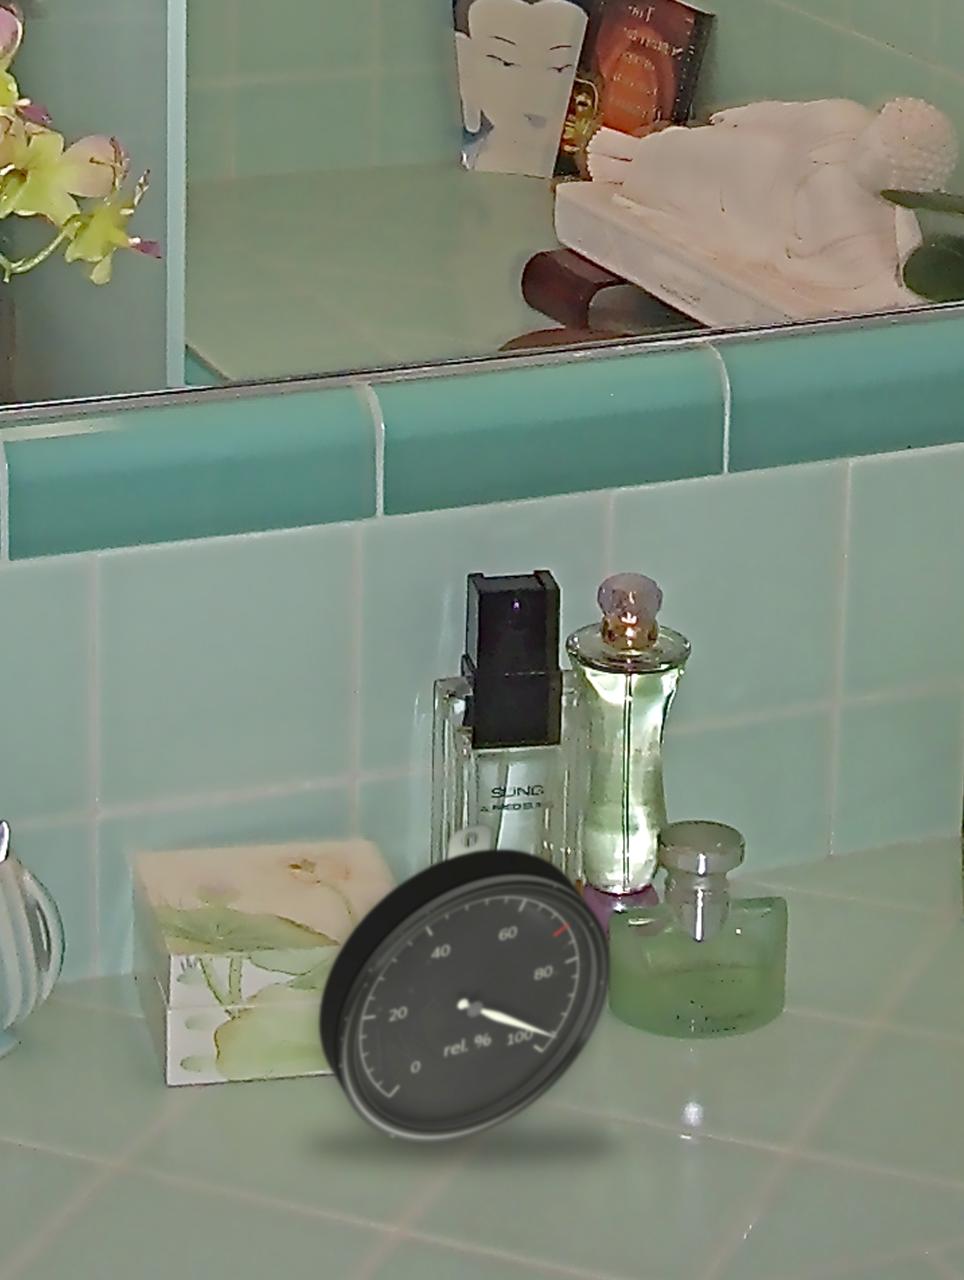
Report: 96; %
